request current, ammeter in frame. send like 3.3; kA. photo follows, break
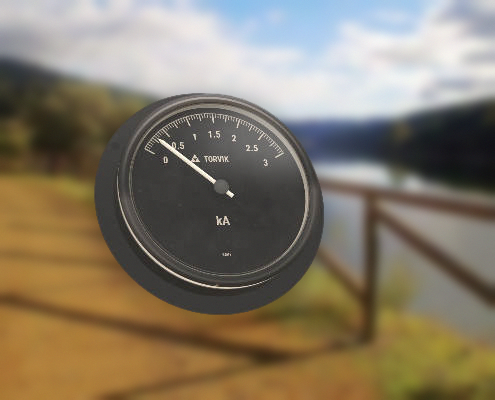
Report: 0.25; kA
